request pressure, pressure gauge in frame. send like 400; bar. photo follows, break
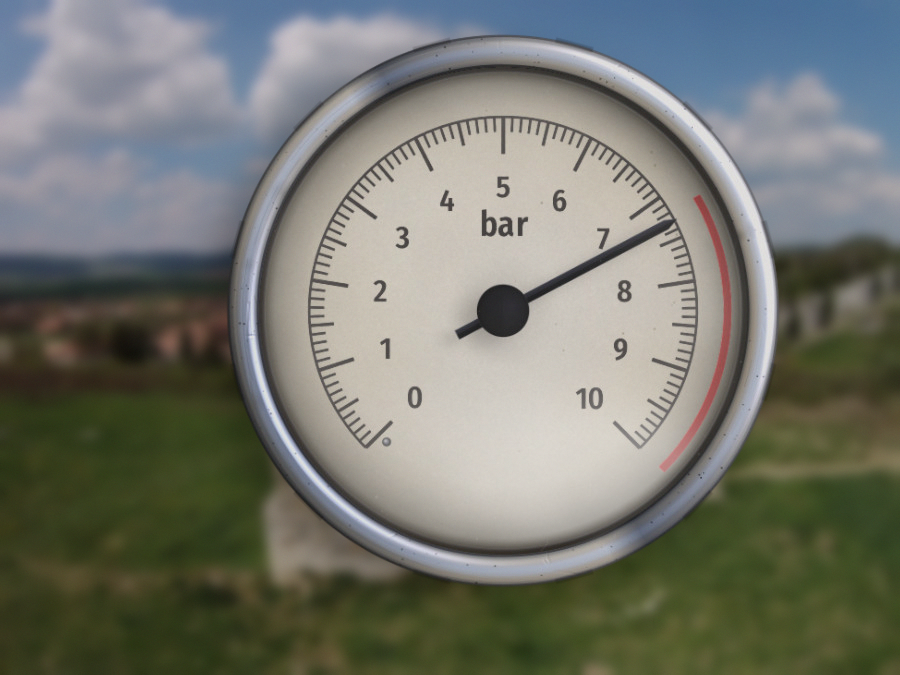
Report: 7.3; bar
